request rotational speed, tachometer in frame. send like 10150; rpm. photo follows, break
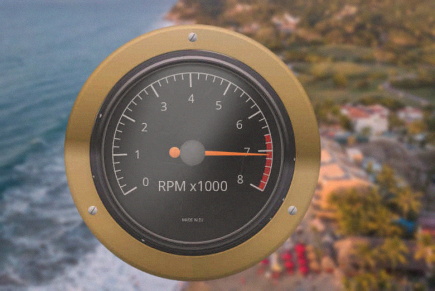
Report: 7100; rpm
